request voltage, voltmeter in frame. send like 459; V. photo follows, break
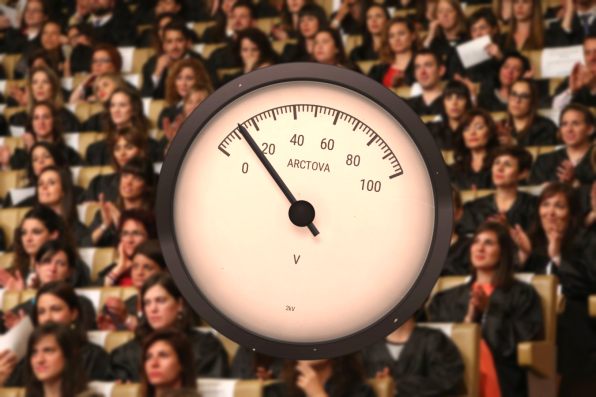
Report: 14; V
